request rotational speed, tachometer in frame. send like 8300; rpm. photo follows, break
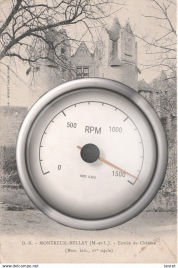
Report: 1450; rpm
